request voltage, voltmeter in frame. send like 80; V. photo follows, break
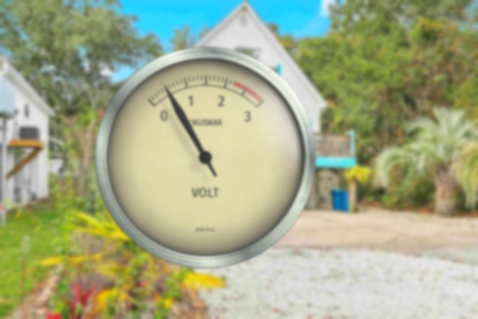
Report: 0.5; V
